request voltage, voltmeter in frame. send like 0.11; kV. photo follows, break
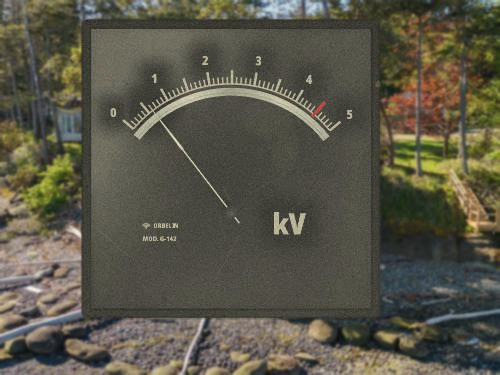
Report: 0.6; kV
